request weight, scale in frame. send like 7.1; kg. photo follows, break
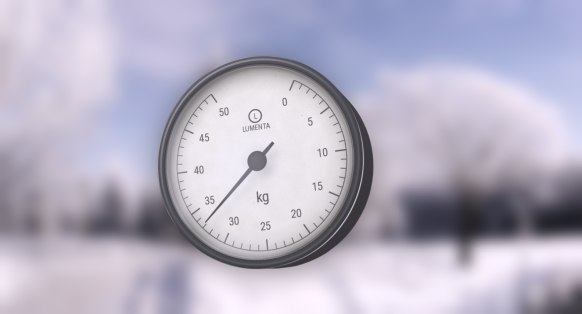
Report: 33; kg
